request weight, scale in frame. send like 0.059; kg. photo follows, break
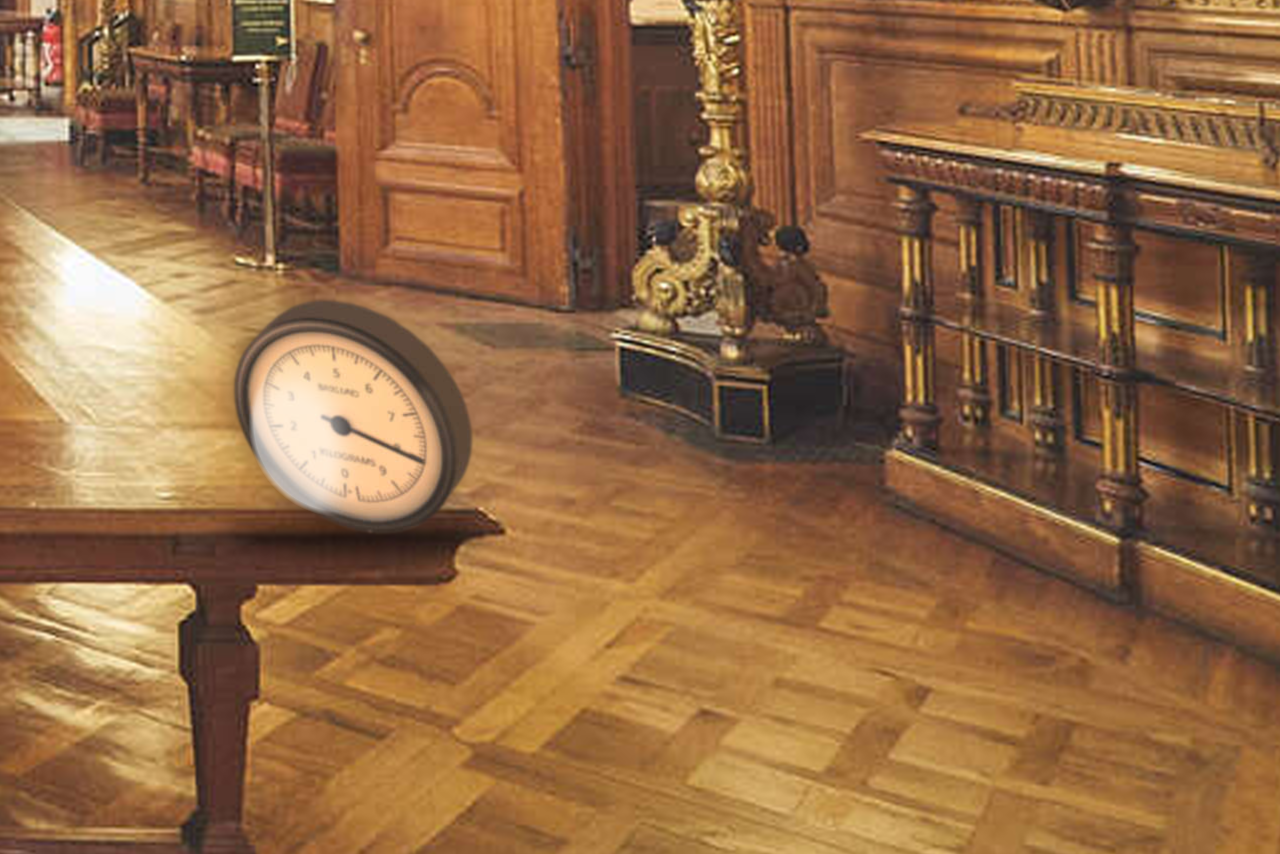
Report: 8; kg
